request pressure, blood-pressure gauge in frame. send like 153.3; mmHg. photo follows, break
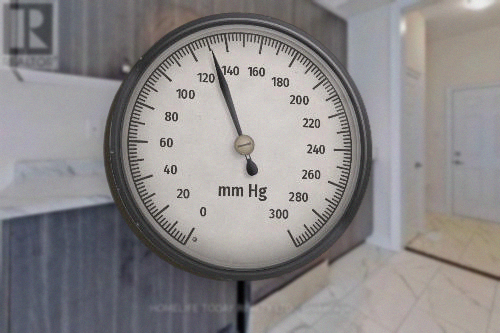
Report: 130; mmHg
